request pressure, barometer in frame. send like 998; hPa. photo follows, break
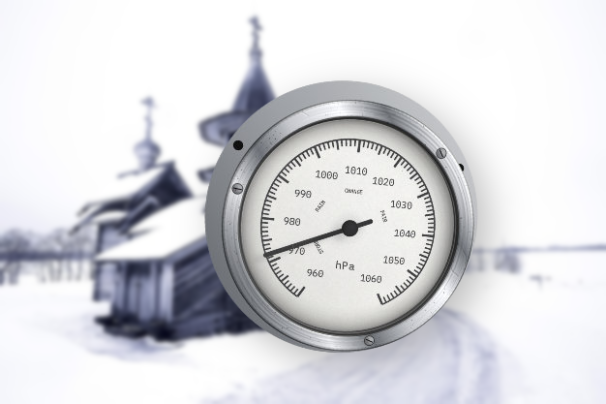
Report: 972; hPa
